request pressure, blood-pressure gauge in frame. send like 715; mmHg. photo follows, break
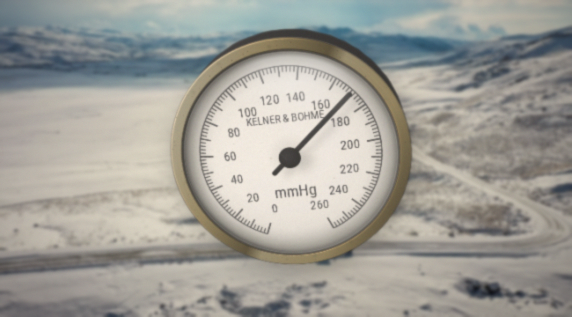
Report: 170; mmHg
